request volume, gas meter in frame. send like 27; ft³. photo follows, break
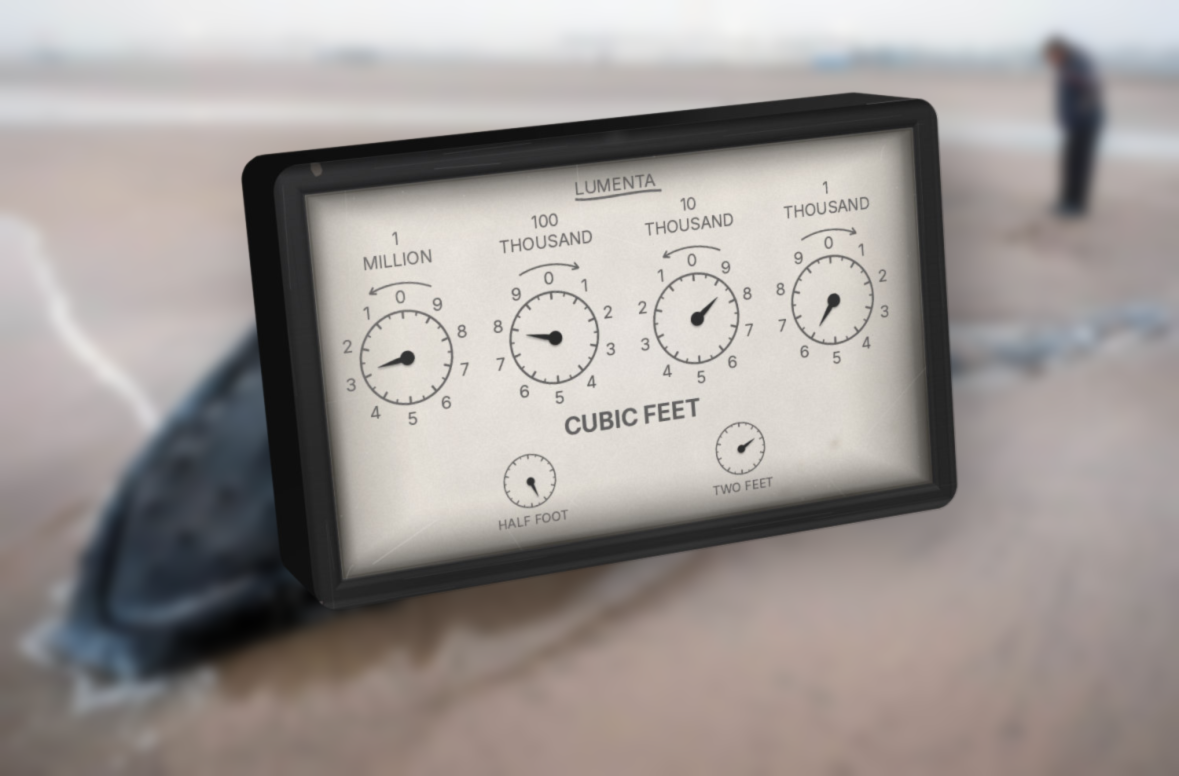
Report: 278600; ft³
